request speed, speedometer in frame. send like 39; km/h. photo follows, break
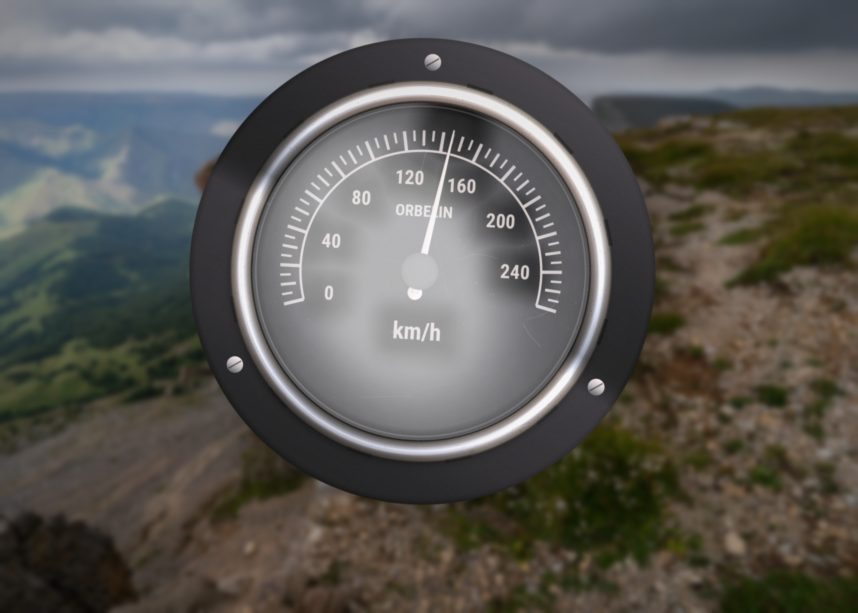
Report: 145; km/h
